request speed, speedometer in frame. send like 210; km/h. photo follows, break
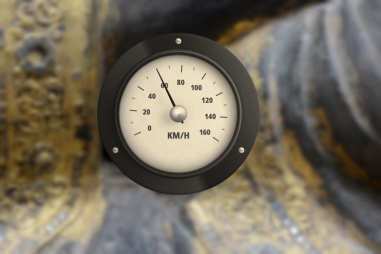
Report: 60; km/h
